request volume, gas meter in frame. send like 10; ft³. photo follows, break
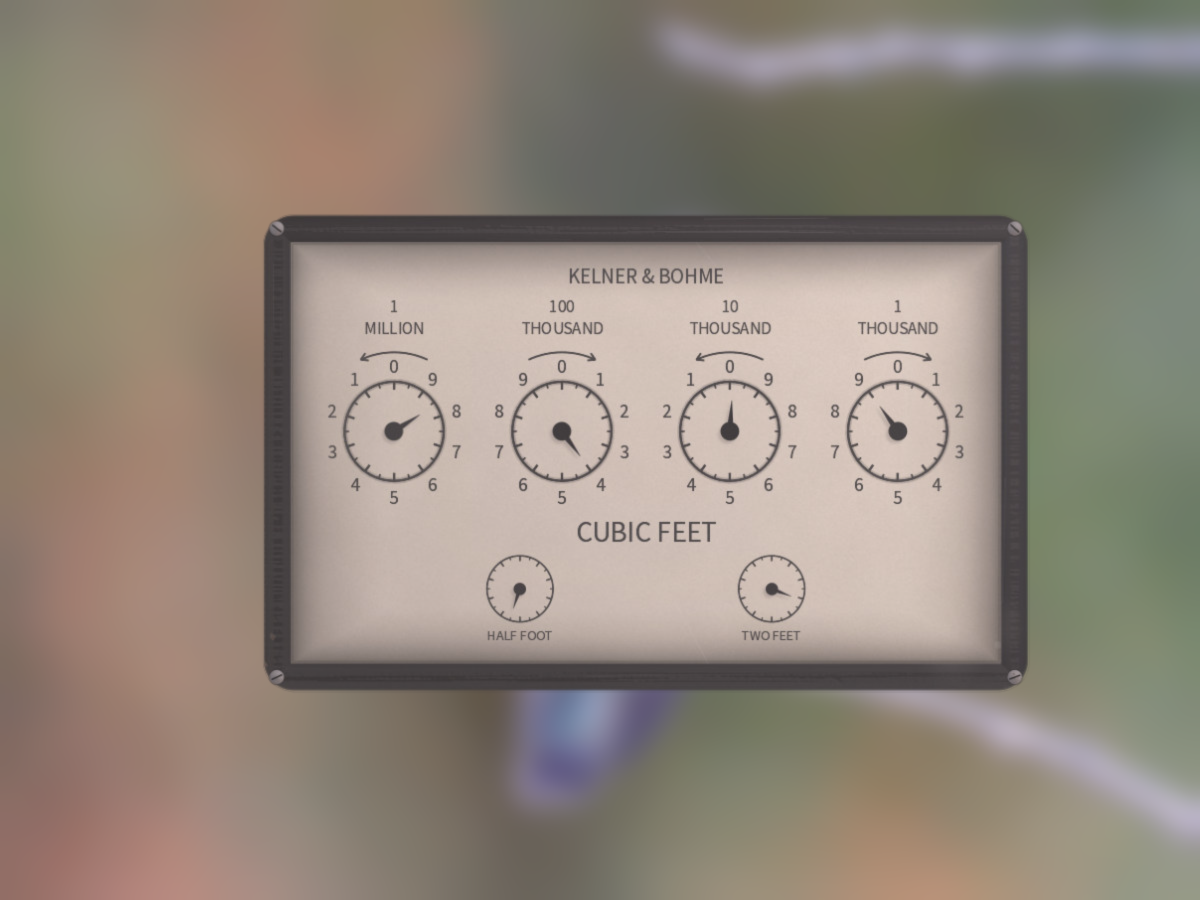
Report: 839900; ft³
